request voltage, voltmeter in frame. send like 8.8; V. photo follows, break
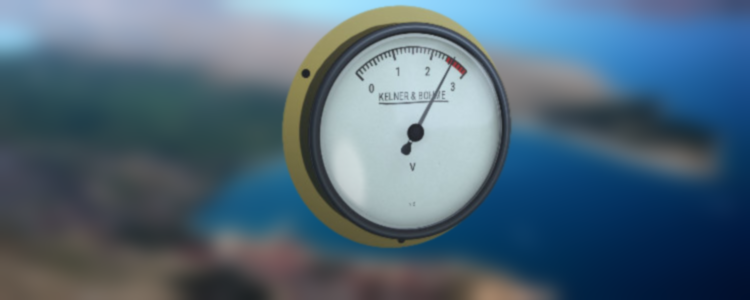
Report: 2.5; V
